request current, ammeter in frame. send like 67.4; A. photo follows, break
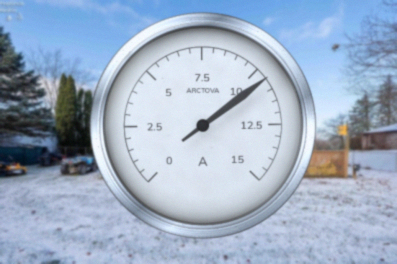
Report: 10.5; A
